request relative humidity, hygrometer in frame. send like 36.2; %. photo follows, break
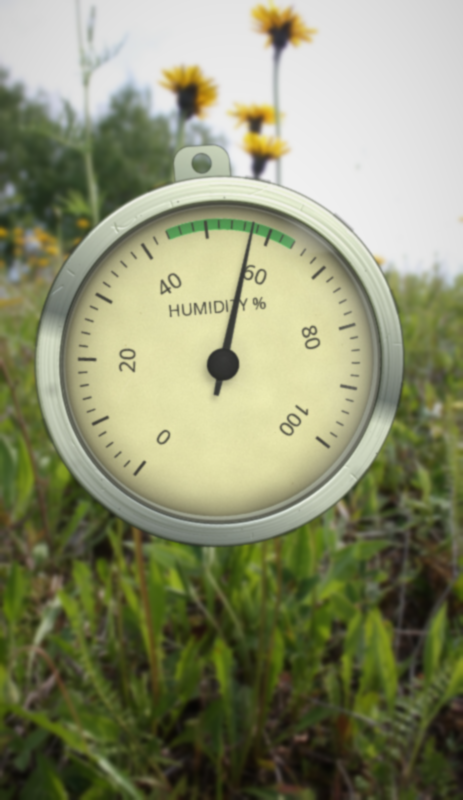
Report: 57; %
